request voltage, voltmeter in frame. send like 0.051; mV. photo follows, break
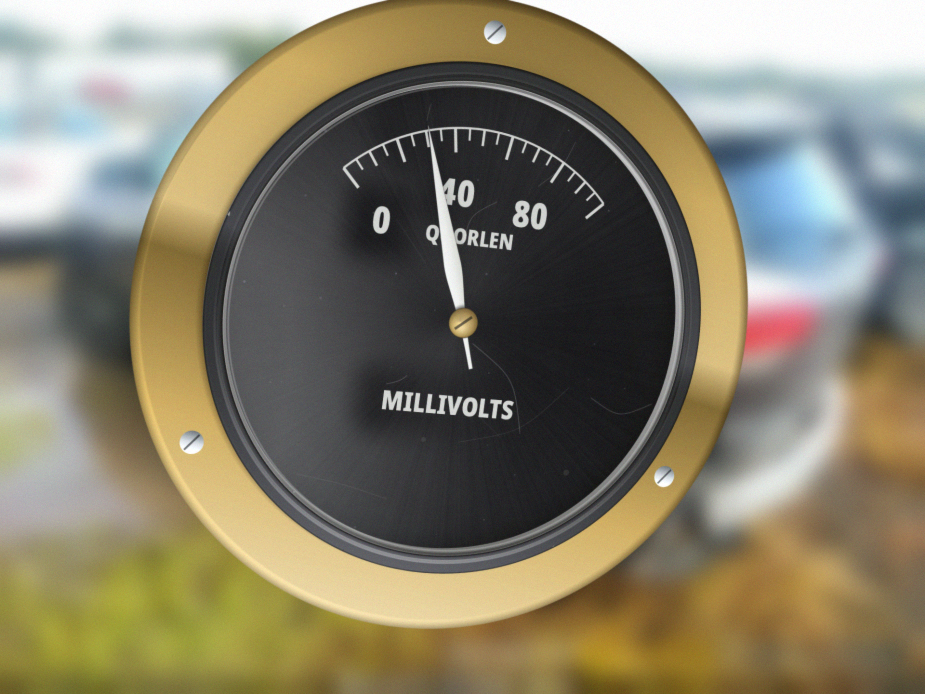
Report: 30; mV
